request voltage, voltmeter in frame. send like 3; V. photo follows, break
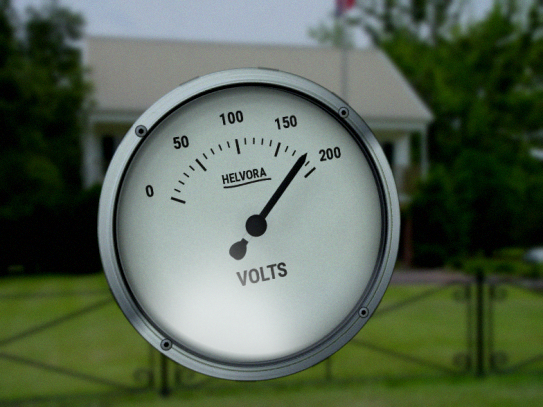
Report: 180; V
